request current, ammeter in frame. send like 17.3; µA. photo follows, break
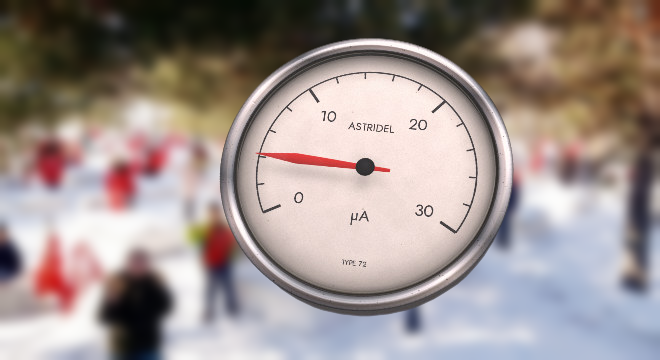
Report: 4; µA
